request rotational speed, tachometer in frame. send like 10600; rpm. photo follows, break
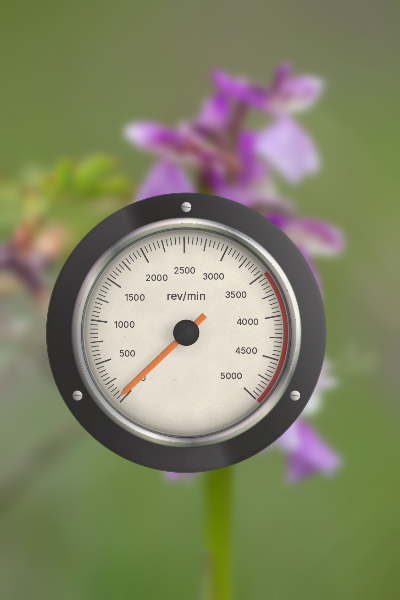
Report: 50; rpm
